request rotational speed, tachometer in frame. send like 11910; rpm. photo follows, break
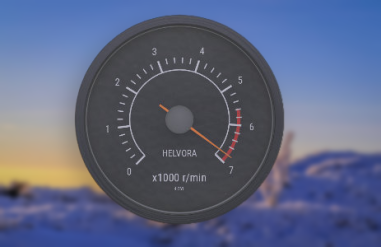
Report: 6800; rpm
